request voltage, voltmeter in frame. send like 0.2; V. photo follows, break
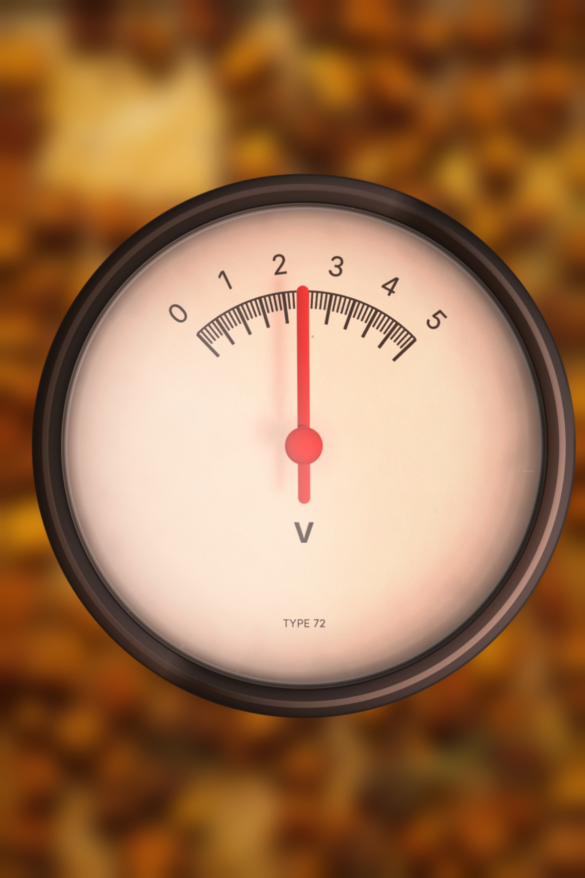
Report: 2.4; V
